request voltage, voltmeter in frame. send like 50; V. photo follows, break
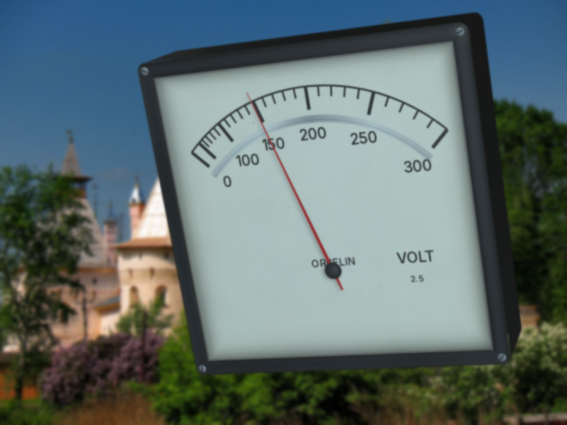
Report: 150; V
